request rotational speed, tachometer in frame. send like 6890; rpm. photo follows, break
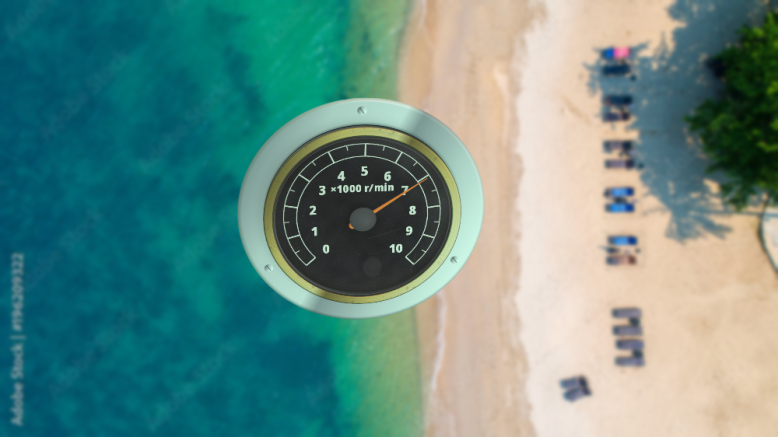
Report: 7000; rpm
